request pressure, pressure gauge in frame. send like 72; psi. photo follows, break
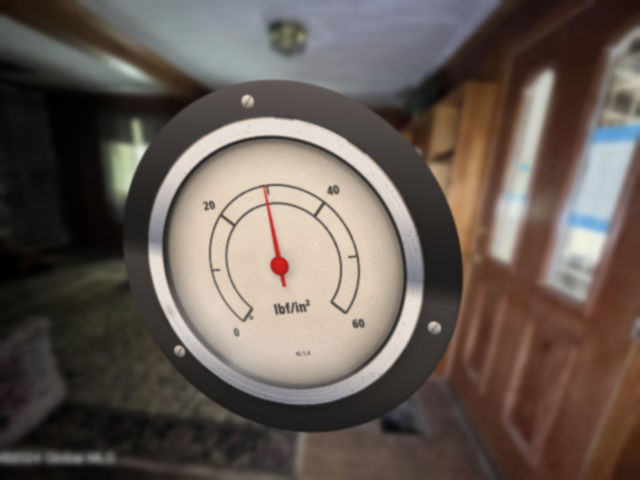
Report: 30; psi
